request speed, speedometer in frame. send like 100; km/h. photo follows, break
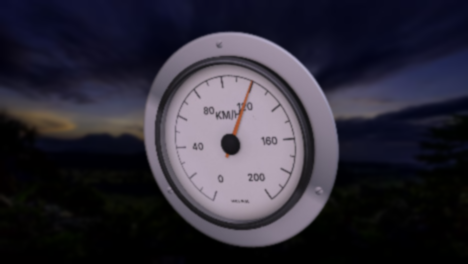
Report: 120; km/h
